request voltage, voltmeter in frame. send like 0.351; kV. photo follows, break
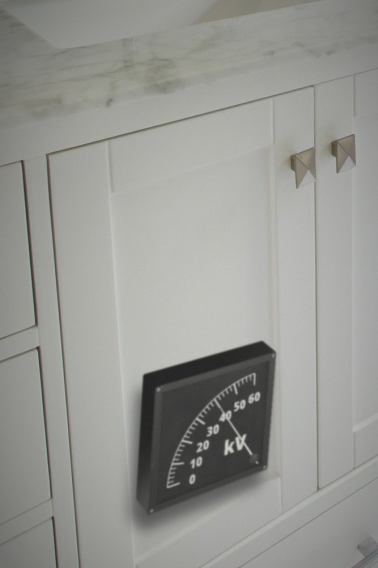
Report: 40; kV
